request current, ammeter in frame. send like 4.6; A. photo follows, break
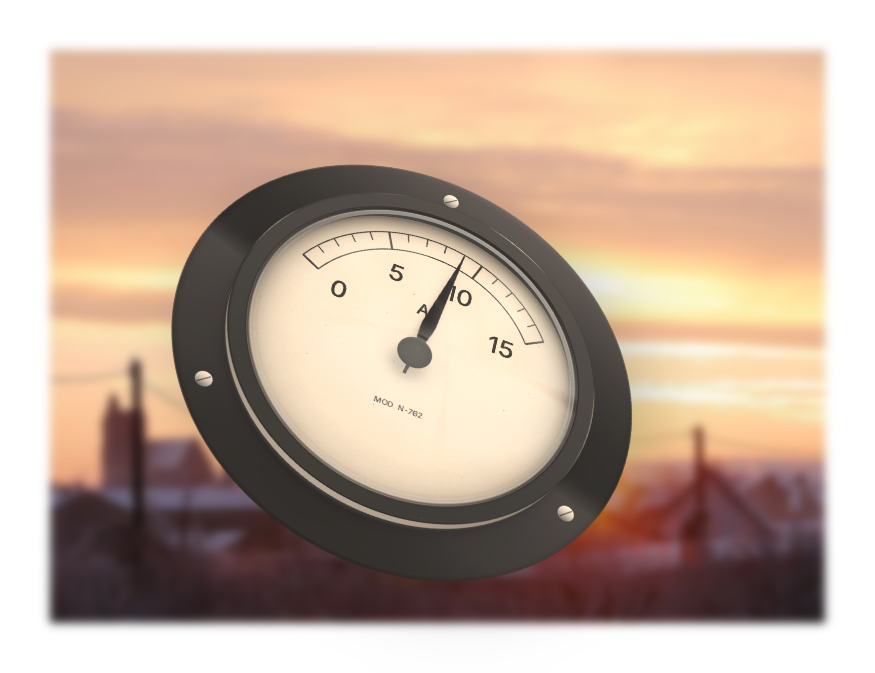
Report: 9; A
